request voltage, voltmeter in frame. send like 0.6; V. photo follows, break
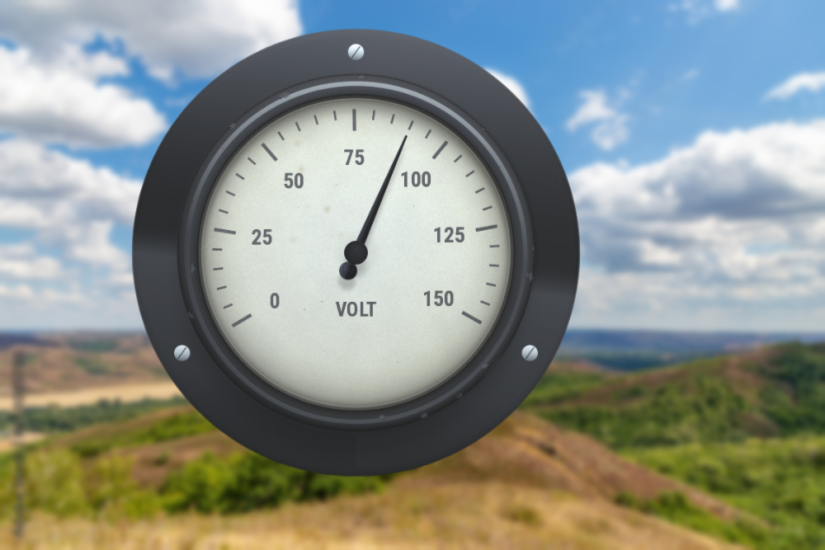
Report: 90; V
